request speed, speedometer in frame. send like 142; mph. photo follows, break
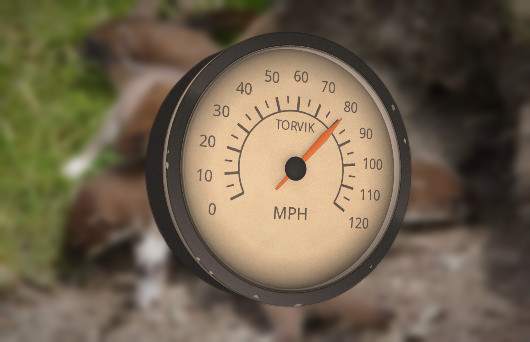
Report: 80; mph
